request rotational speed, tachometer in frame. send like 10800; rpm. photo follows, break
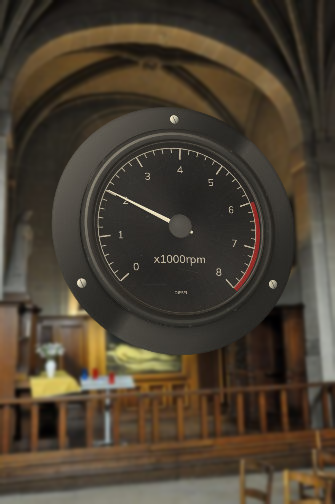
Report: 2000; rpm
